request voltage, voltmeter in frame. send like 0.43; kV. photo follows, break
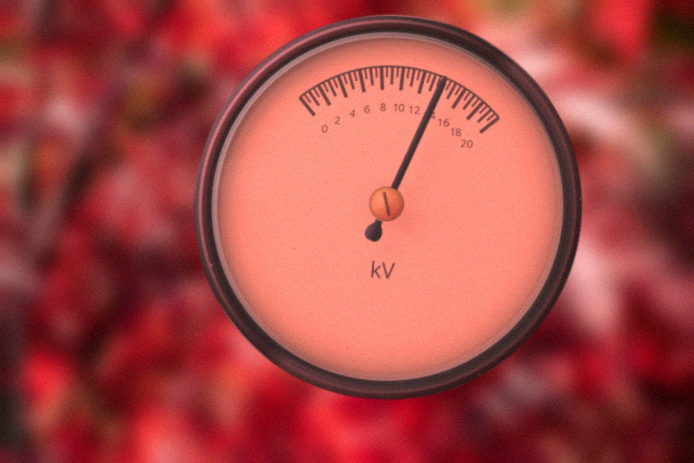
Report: 14; kV
